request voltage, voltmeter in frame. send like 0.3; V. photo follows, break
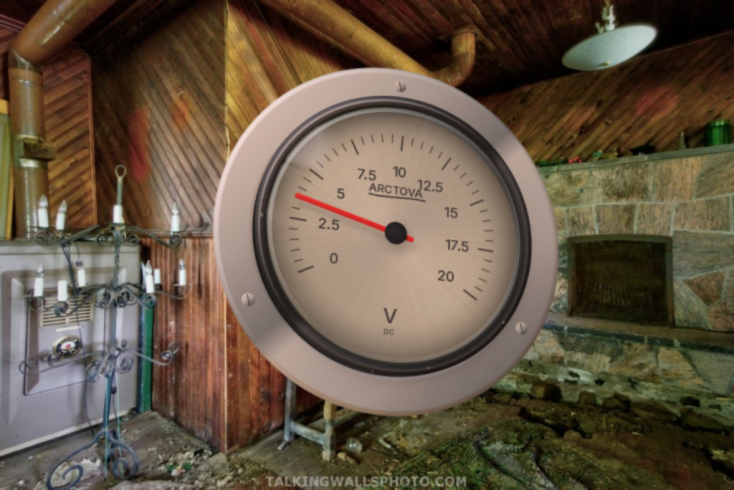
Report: 3.5; V
